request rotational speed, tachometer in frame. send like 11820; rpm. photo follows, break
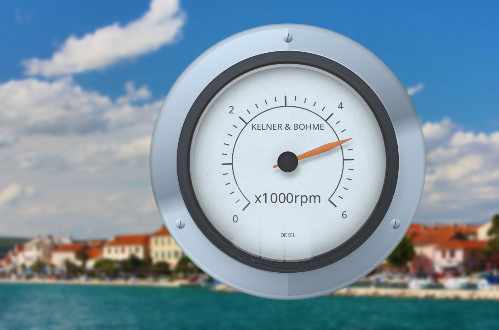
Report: 4600; rpm
